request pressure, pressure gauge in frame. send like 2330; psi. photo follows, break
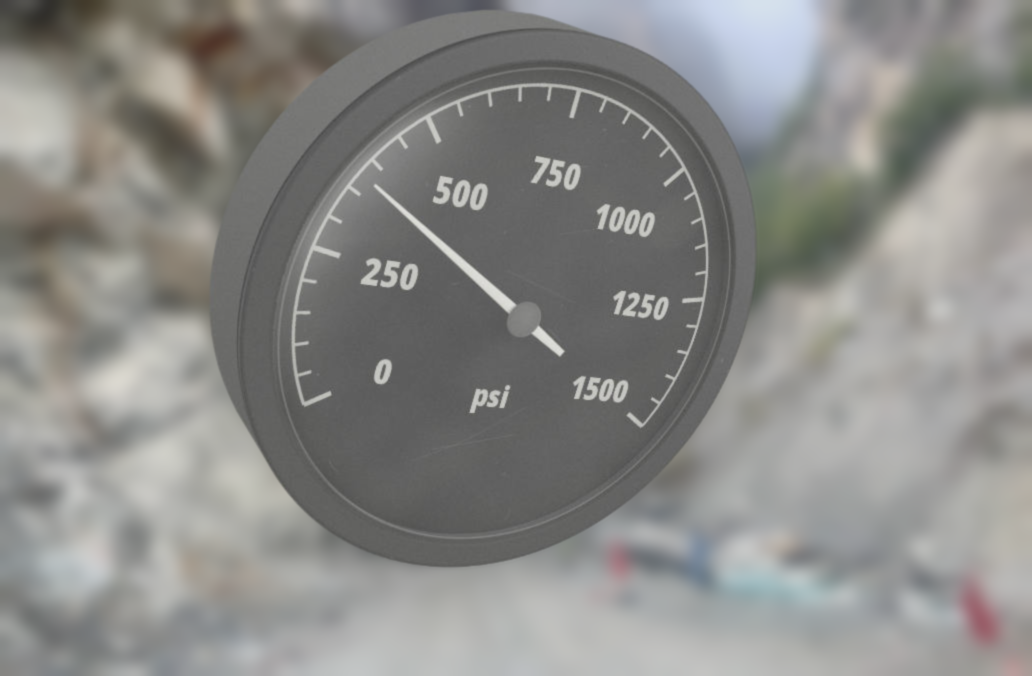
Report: 375; psi
